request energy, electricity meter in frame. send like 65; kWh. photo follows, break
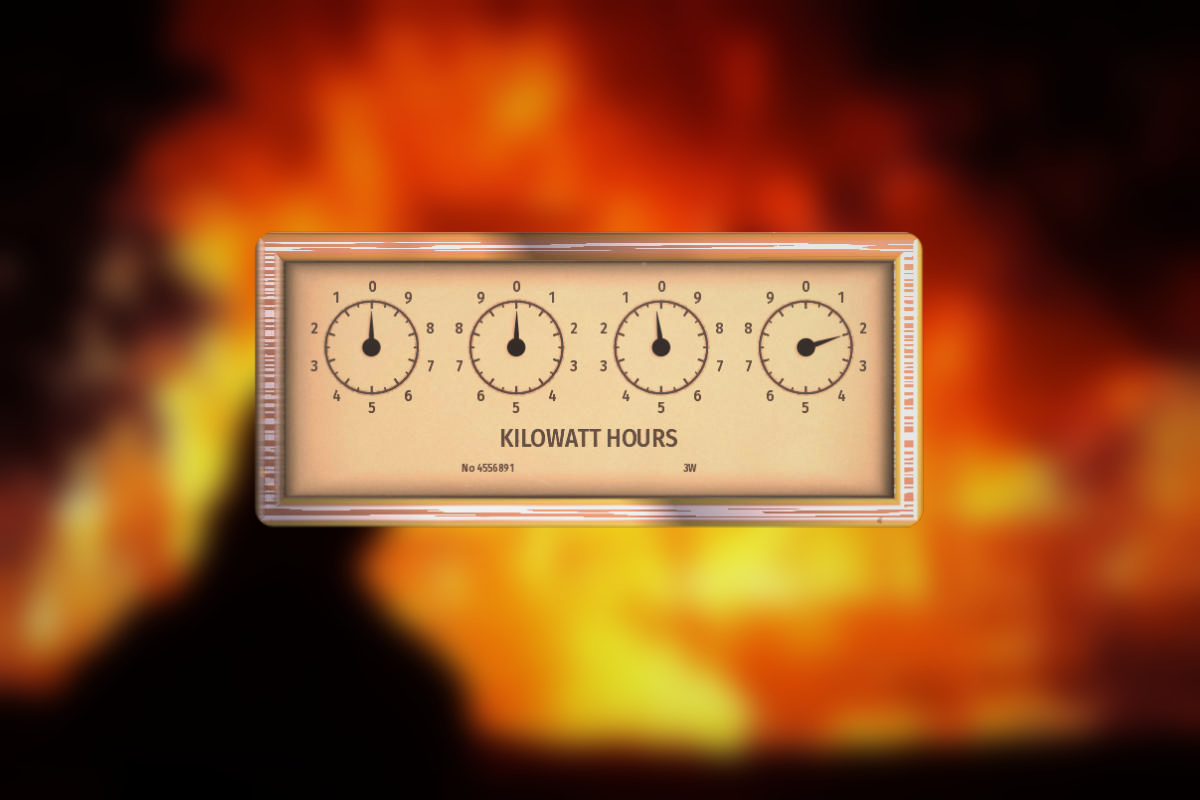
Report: 2; kWh
